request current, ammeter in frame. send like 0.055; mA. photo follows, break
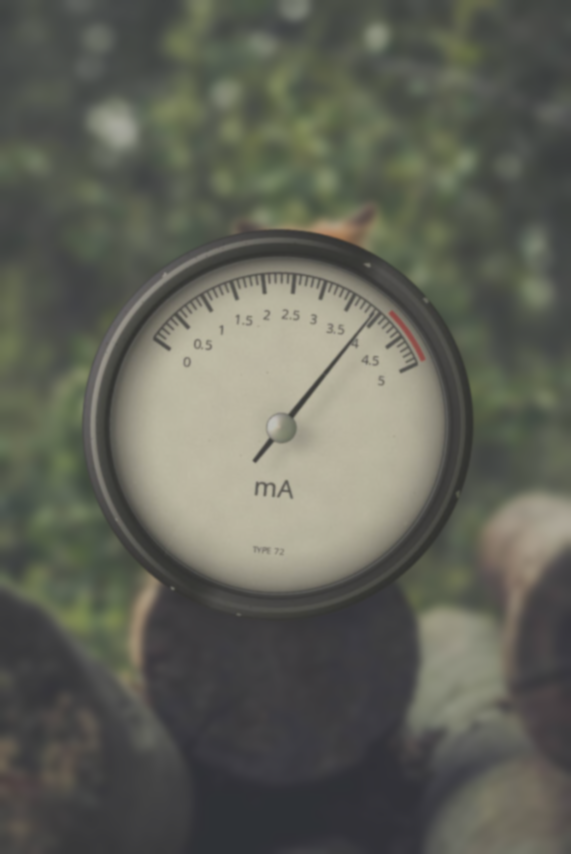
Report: 3.9; mA
